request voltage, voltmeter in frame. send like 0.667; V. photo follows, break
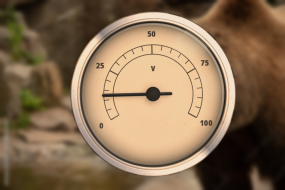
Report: 12.5; V
